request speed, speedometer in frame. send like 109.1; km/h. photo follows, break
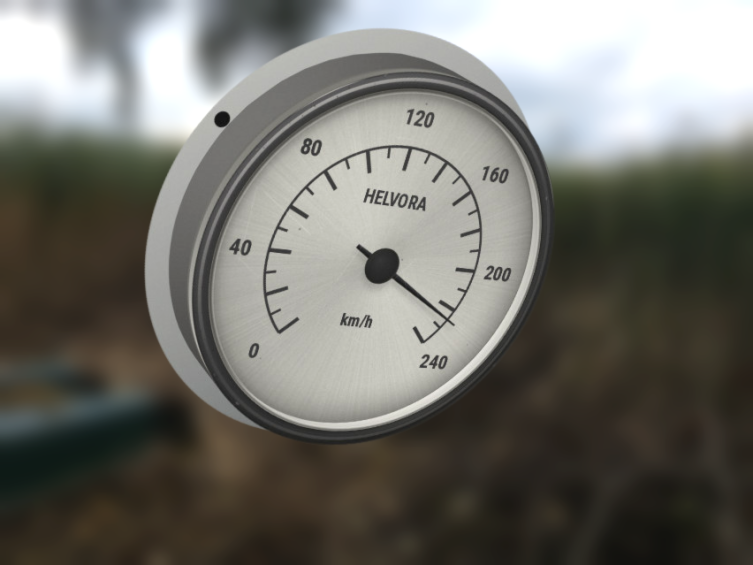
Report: 225; km/h
